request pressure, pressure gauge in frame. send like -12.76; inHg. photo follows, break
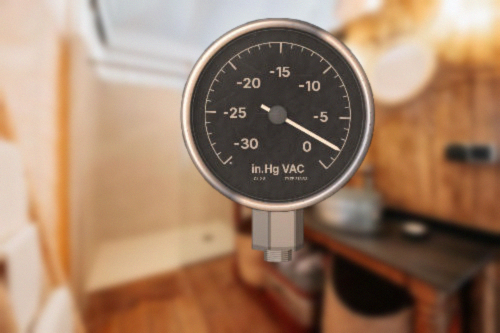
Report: -2; inHg
